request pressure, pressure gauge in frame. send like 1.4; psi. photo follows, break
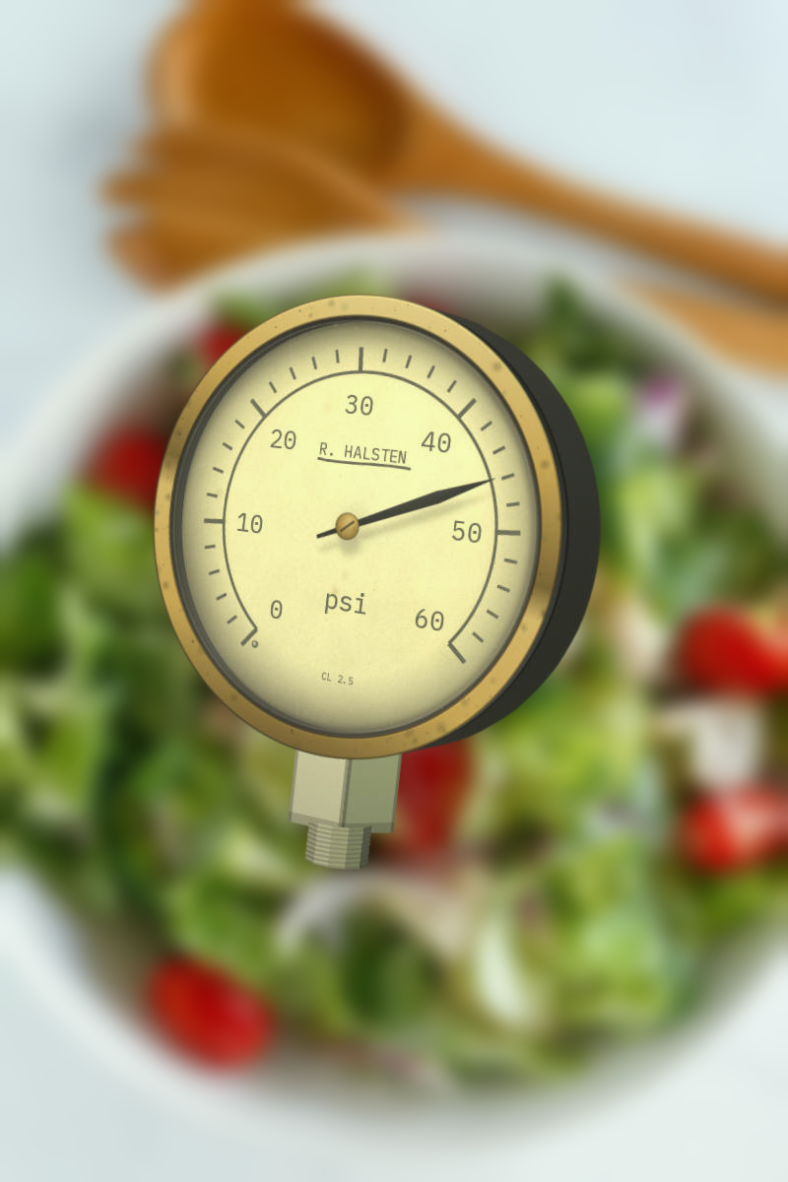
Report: 46; psi
